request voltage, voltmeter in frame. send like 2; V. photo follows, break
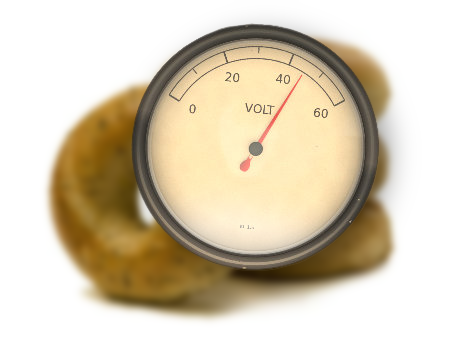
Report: 45; V
